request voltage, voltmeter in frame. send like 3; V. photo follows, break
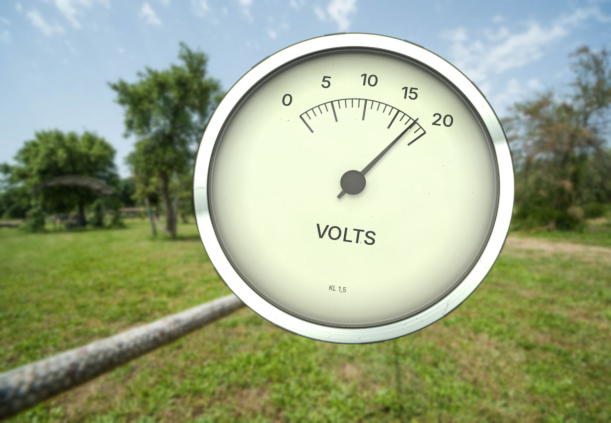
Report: 18; V
